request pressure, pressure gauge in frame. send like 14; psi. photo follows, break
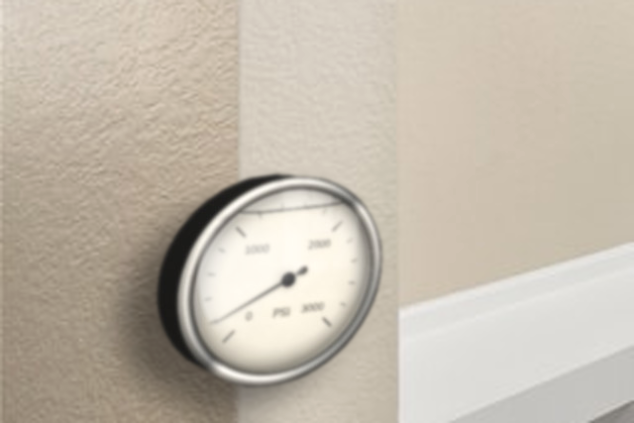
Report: 200; psi
